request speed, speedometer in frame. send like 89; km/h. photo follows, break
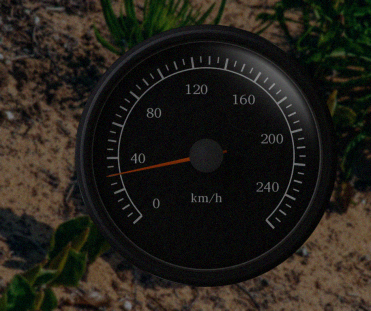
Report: 30; km/h
